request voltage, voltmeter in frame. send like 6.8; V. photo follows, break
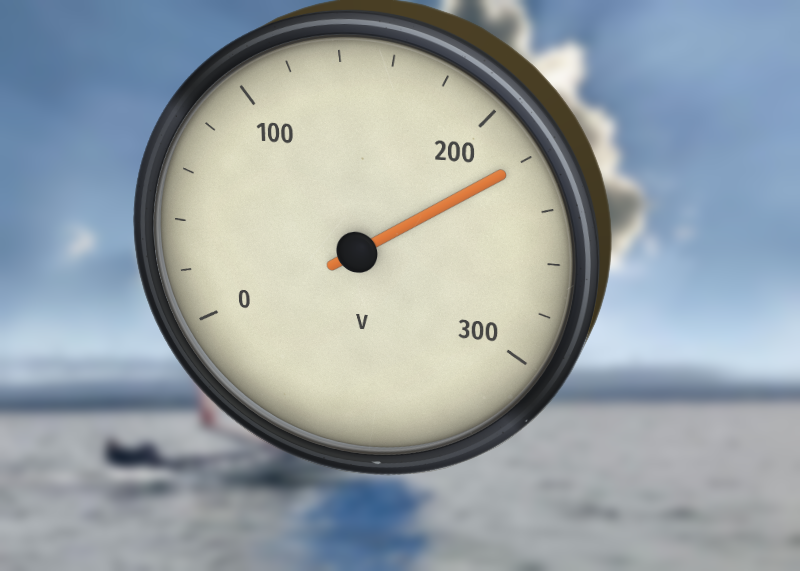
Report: 220; V
